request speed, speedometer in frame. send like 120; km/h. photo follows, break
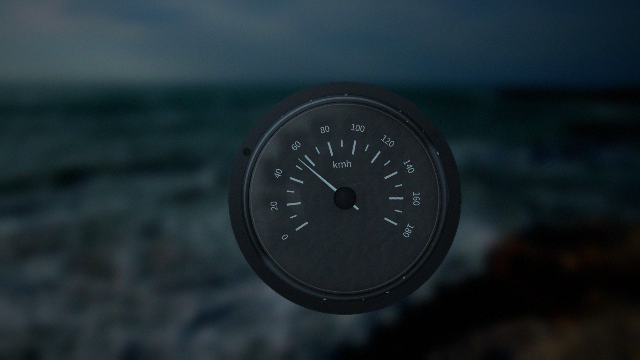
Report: 55; km/h
